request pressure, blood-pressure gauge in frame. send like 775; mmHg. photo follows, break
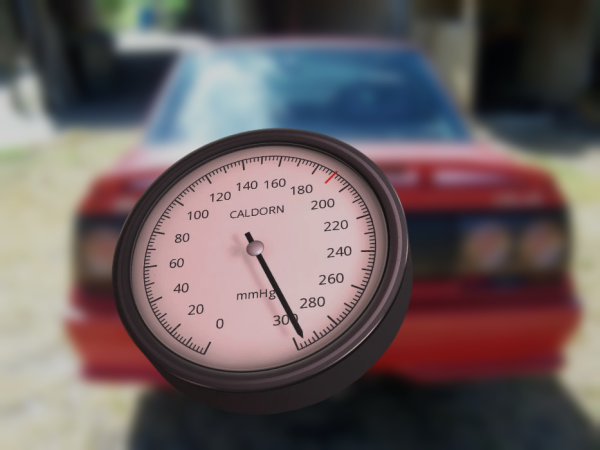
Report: 296; mmHg
